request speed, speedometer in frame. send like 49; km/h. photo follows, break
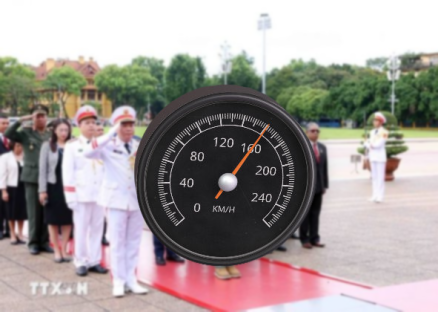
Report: 160; km/h
